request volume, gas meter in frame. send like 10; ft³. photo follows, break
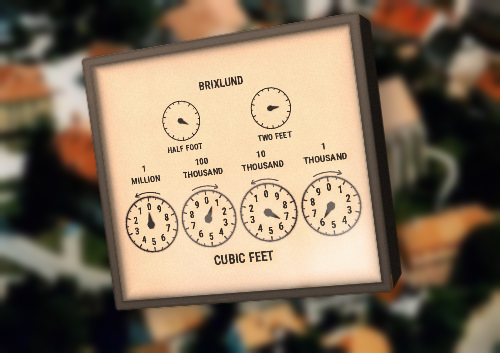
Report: 6600; ft³
